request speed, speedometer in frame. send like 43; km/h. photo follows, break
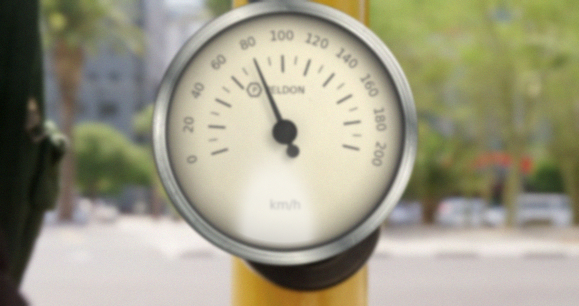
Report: 80; km/h
